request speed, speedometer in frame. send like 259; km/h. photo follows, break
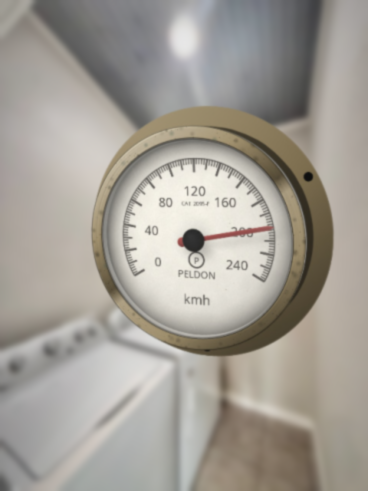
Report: 200; km/h
